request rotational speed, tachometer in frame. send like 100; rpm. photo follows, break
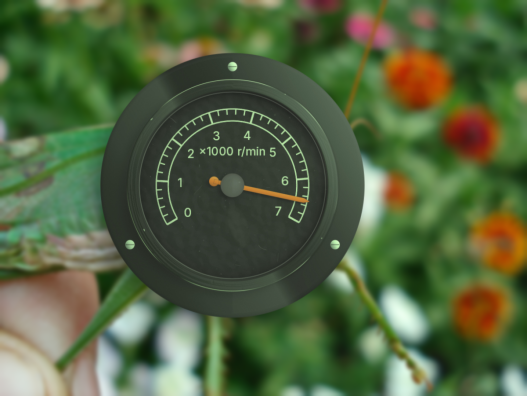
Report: 6500; rpm
